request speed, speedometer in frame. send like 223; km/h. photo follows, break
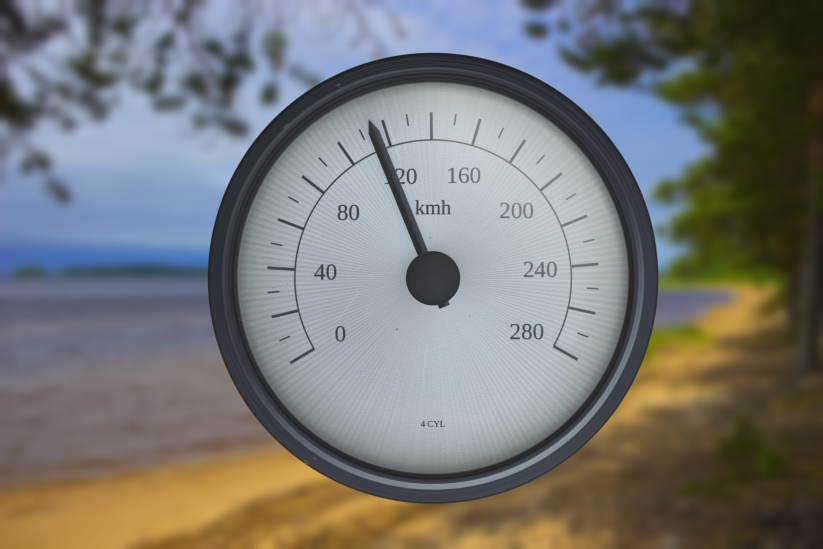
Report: 115; km/h
